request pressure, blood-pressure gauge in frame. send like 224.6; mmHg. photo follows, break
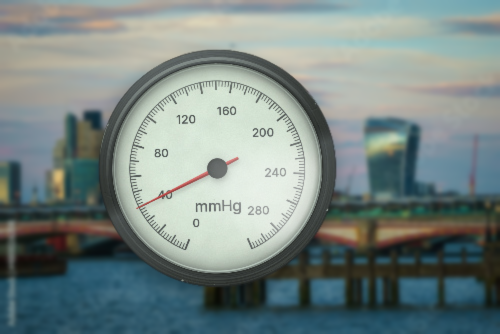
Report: 40; mmHg
